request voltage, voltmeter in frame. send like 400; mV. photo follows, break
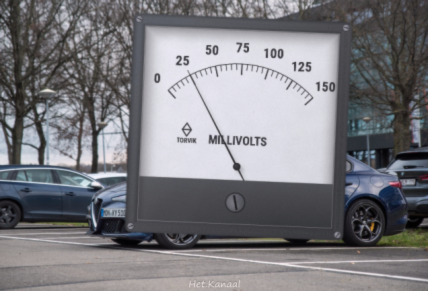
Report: 25; mV
